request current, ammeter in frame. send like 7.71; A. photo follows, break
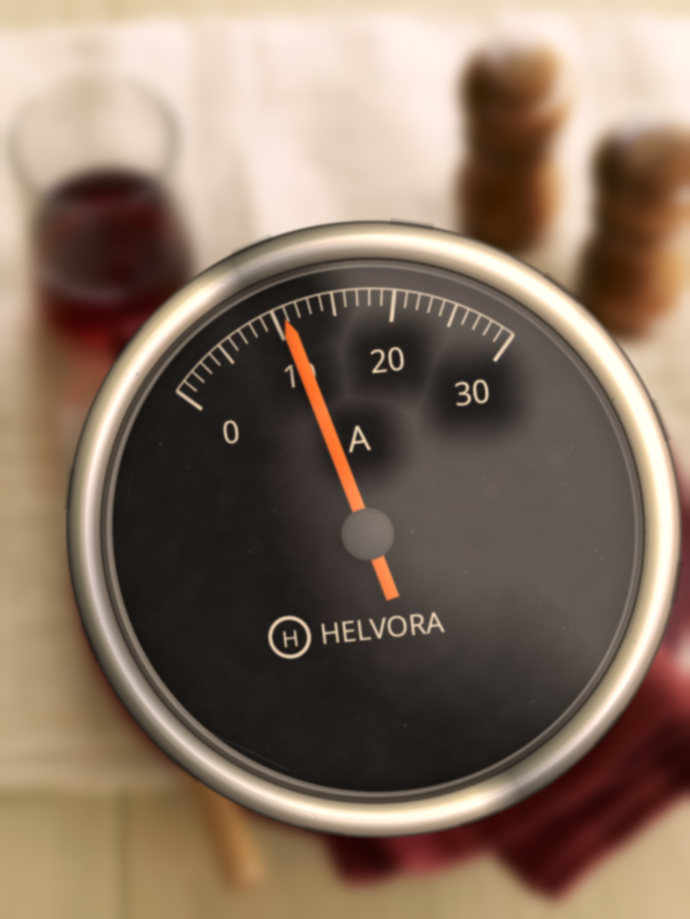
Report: 11; A
